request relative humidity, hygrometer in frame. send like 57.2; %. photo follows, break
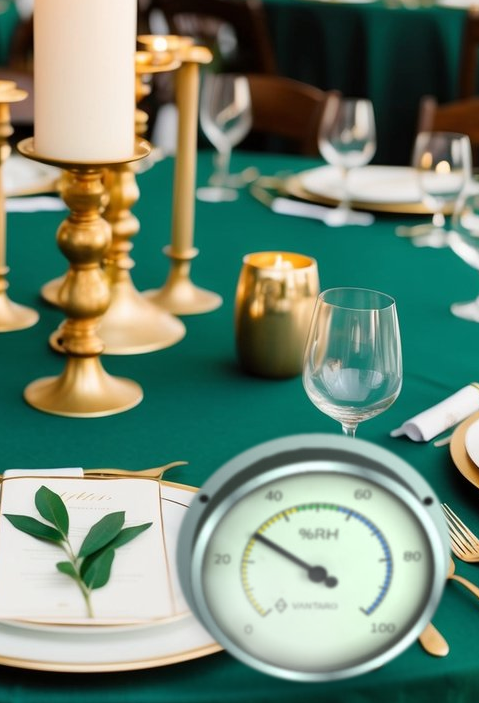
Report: 30; %
